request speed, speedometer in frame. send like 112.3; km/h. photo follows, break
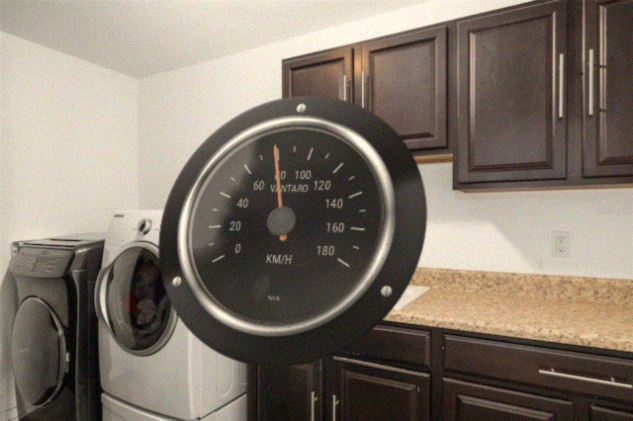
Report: 80; km/h
